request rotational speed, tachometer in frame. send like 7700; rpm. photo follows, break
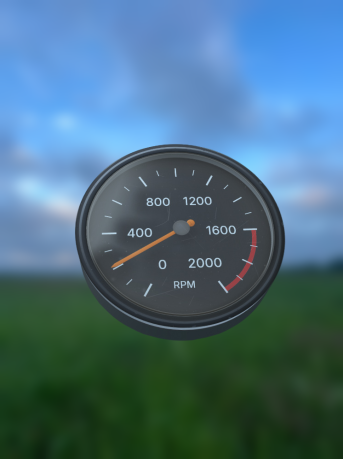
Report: 200; rpm
